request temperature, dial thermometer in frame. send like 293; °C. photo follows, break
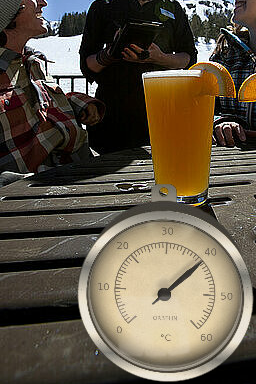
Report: 40; °C
